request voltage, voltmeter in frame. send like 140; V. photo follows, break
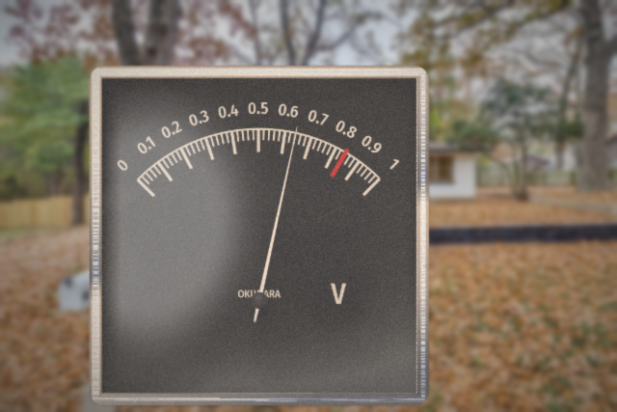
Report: 0.64; V
